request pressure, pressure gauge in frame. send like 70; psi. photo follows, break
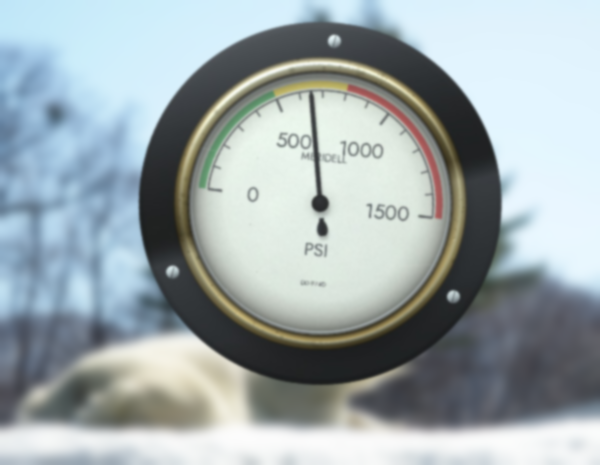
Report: 650; psi
